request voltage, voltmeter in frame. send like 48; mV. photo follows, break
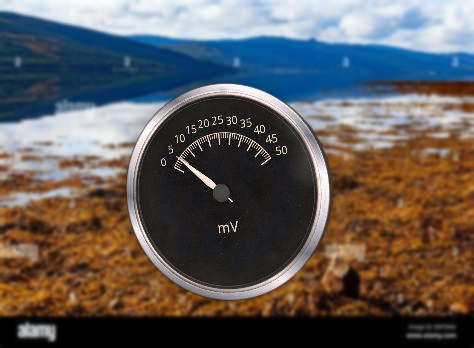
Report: 5; mV
